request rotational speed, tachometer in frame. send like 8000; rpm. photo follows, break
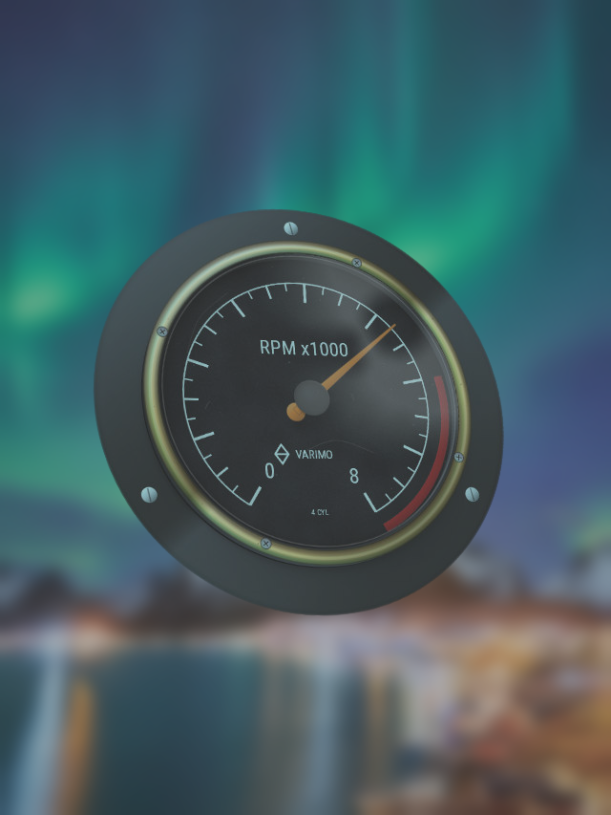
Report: 5250; rpm
